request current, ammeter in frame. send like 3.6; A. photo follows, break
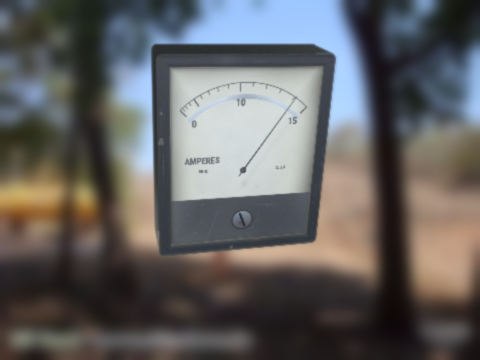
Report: 14; A
